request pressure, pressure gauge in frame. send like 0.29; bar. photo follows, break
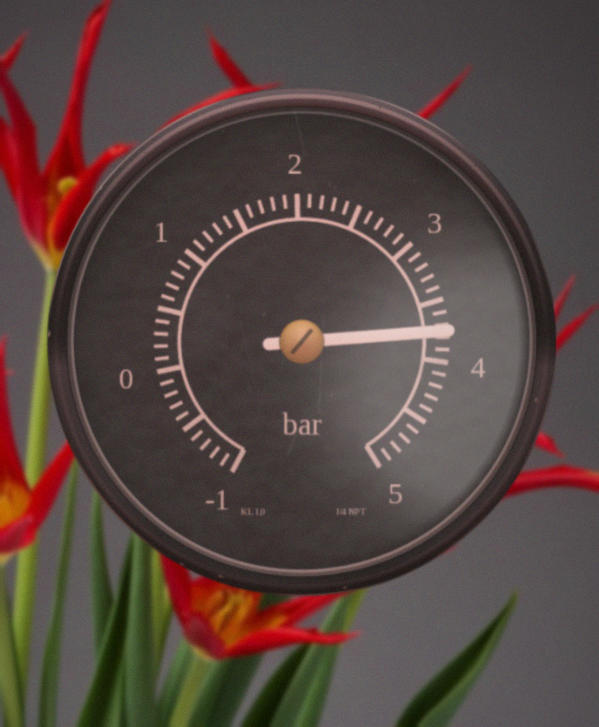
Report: 3.75; bar
